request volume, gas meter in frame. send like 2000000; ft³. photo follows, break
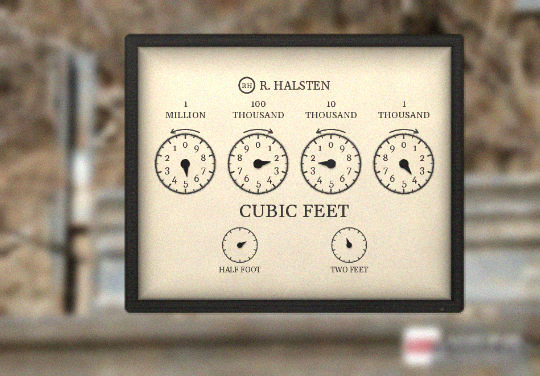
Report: 522400; ft³
